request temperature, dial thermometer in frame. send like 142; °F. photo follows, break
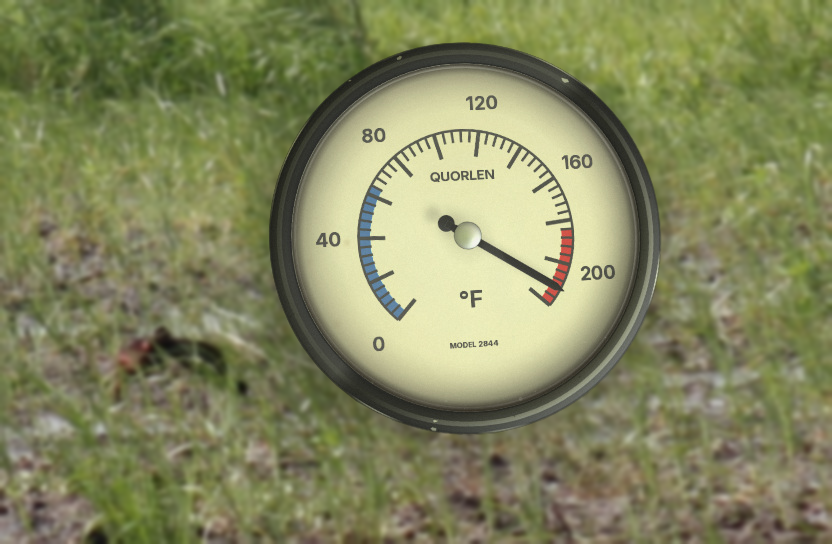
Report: 212; °F
